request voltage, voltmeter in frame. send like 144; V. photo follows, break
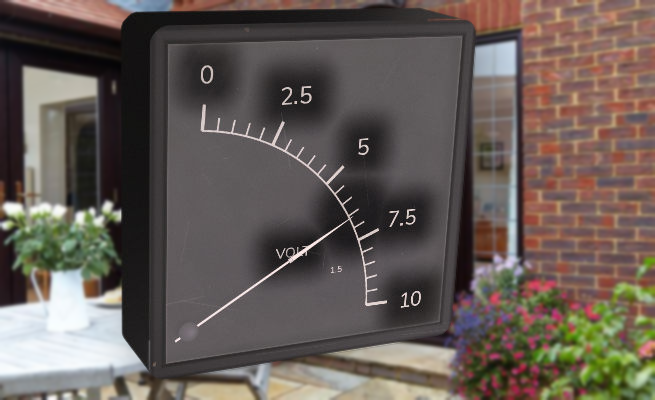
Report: 6.5; V
